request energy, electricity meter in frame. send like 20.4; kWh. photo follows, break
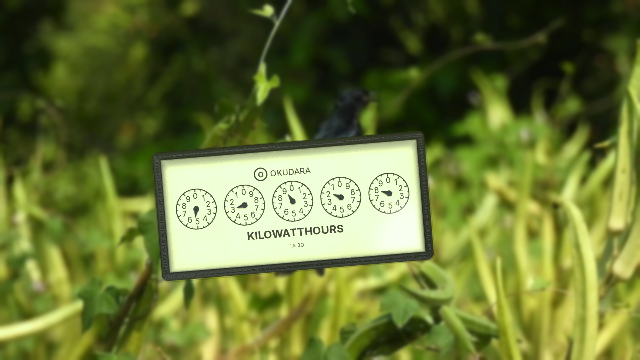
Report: 52918; kWh
